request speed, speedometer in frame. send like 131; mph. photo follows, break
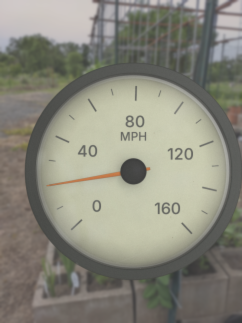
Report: 20; mph
